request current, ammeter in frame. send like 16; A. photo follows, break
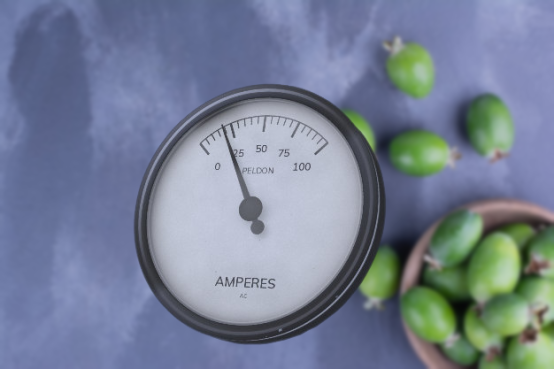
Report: 20; A
